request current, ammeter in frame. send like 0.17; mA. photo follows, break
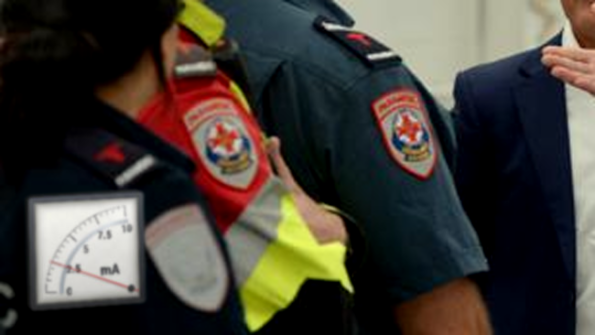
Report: 2.5; mA
